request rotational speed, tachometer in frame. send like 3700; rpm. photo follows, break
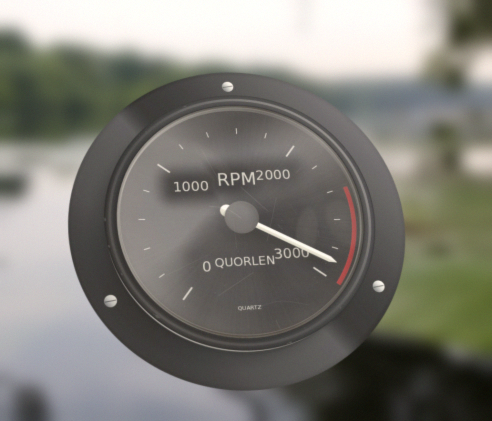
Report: 2900; rpm
